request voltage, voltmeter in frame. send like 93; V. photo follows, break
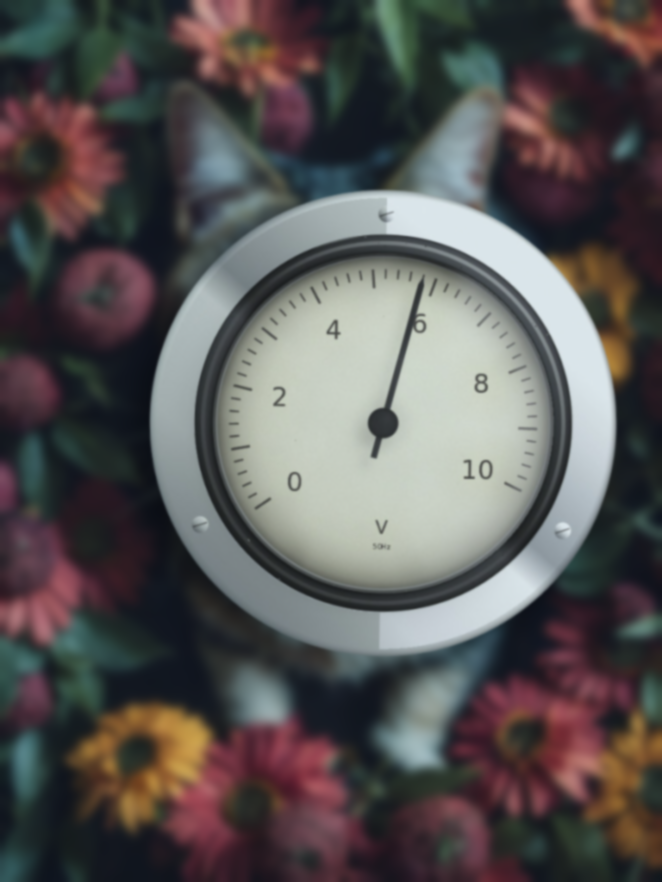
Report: 5.8; V
